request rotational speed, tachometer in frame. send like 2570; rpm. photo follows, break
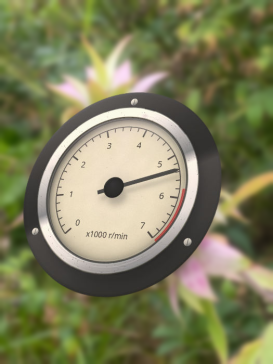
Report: 5400; rpm
